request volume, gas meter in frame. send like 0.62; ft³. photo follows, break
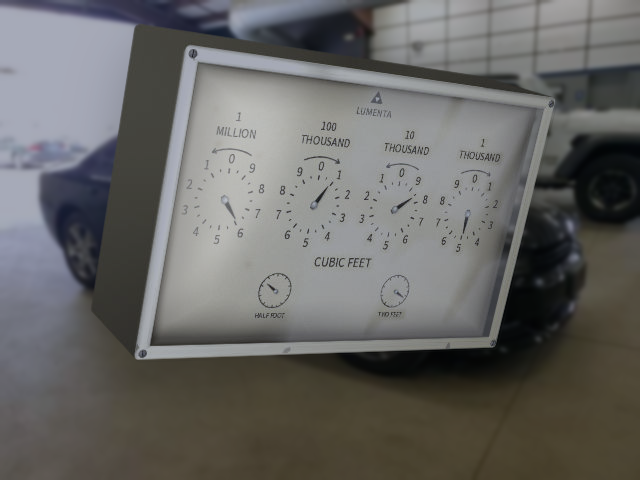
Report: 608500; ft³
